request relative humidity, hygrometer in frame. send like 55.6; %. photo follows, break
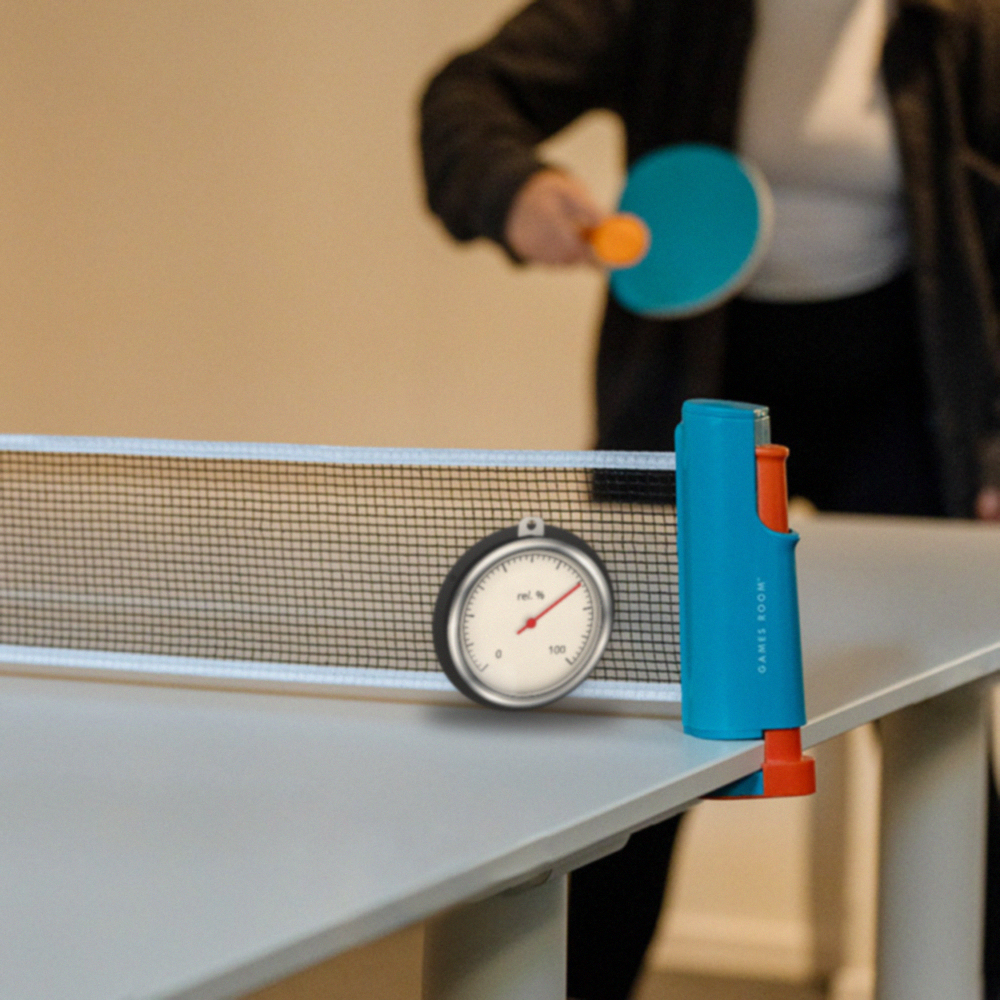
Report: 70; %
